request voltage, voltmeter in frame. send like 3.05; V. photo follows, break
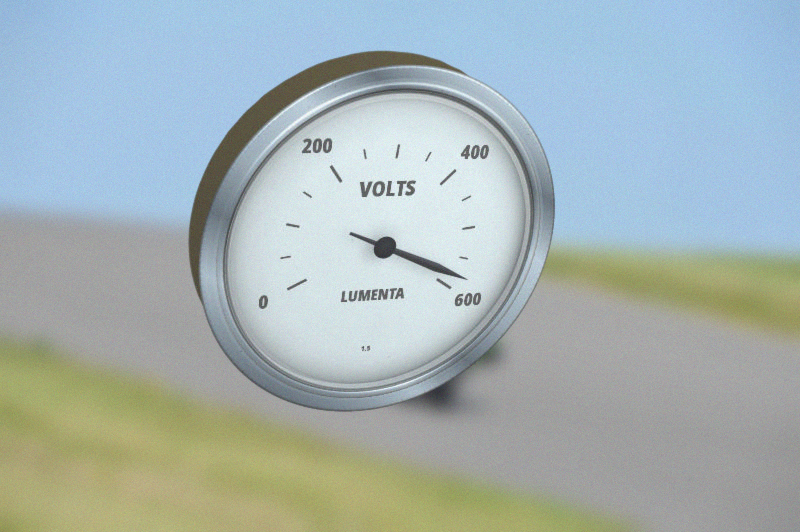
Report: 575; V
